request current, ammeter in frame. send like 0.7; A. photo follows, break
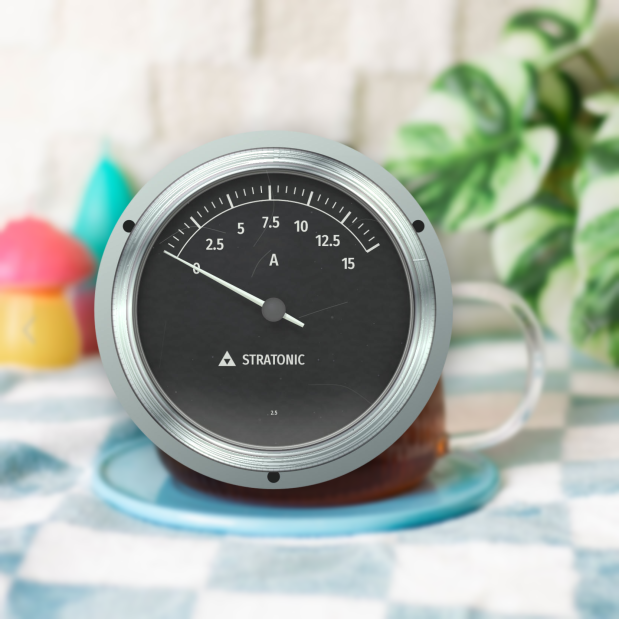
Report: 0; A
